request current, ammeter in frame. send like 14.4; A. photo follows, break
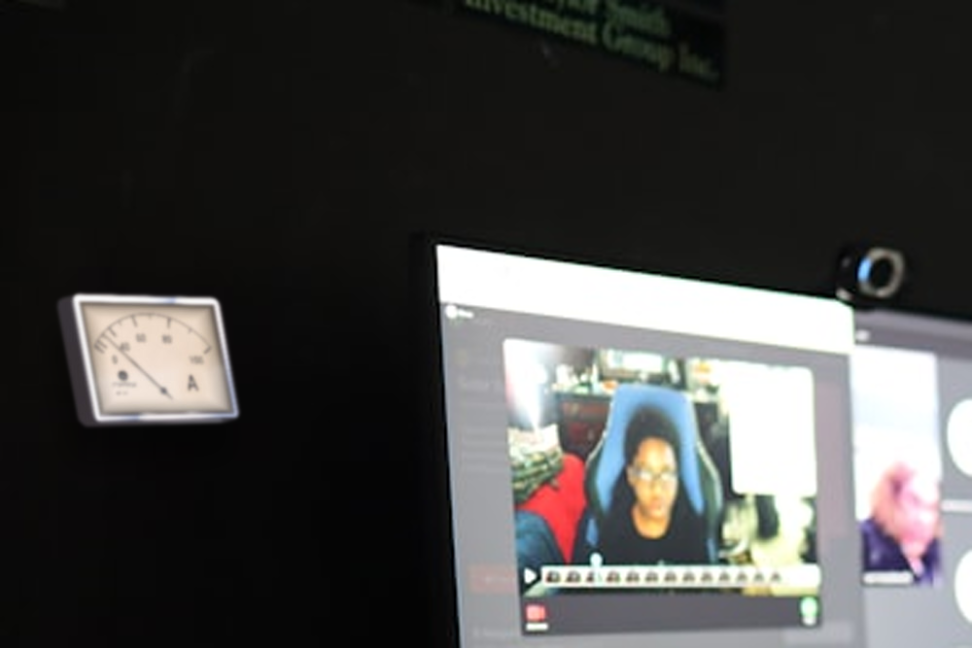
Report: 30; A
